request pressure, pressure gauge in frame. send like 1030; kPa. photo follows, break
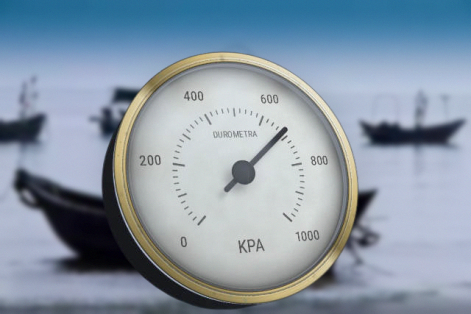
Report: 680; kPa
